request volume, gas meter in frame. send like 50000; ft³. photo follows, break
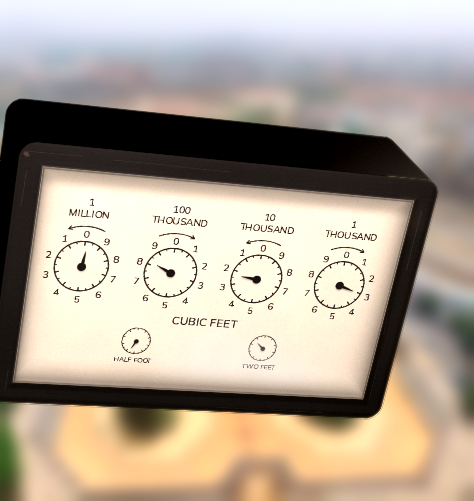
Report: 982300; ft³
